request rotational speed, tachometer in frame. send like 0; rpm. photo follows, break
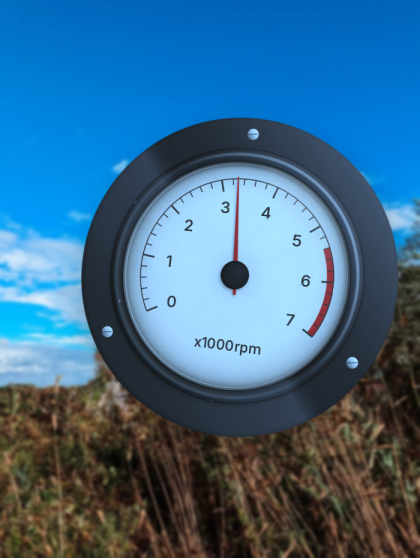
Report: 3300; rpm
